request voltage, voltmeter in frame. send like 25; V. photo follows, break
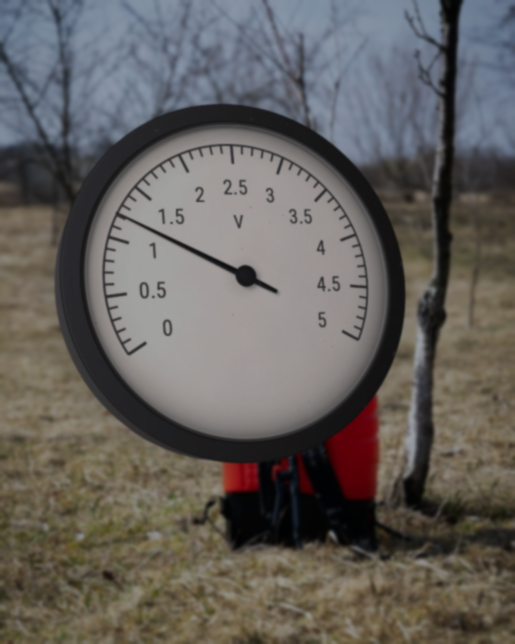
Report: 1.2; V
